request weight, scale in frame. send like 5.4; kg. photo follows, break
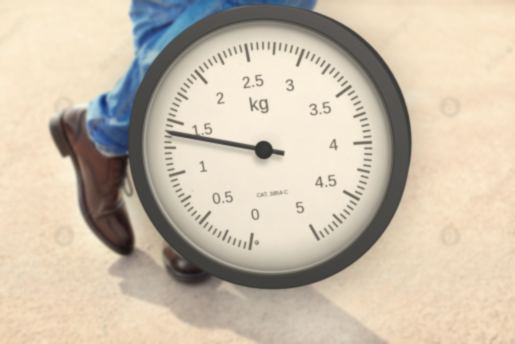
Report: 1.4; kg
